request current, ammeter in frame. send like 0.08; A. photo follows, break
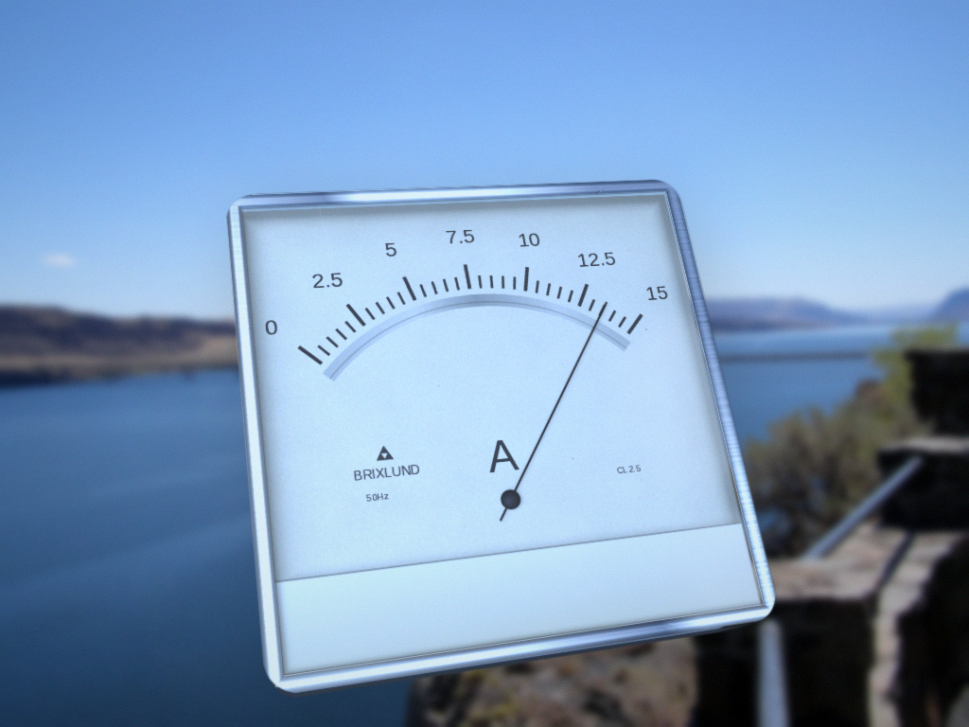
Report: 13.5; A
